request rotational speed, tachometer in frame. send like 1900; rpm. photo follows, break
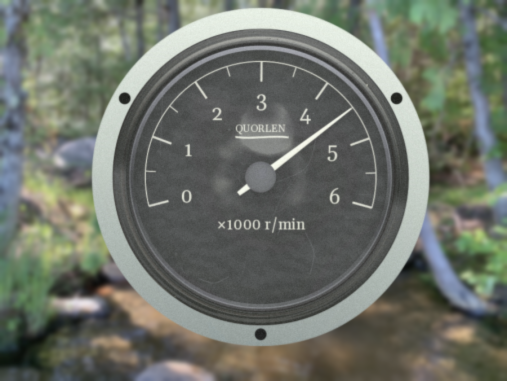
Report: 4500; rpm
